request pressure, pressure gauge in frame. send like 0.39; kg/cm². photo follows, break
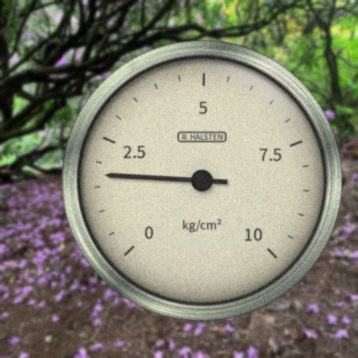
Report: 1.75; kg/cm²
